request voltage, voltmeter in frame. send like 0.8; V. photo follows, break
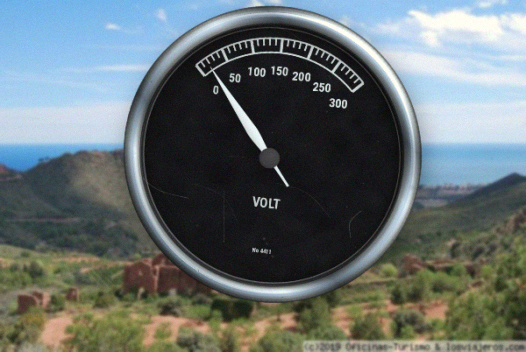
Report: 20; V
